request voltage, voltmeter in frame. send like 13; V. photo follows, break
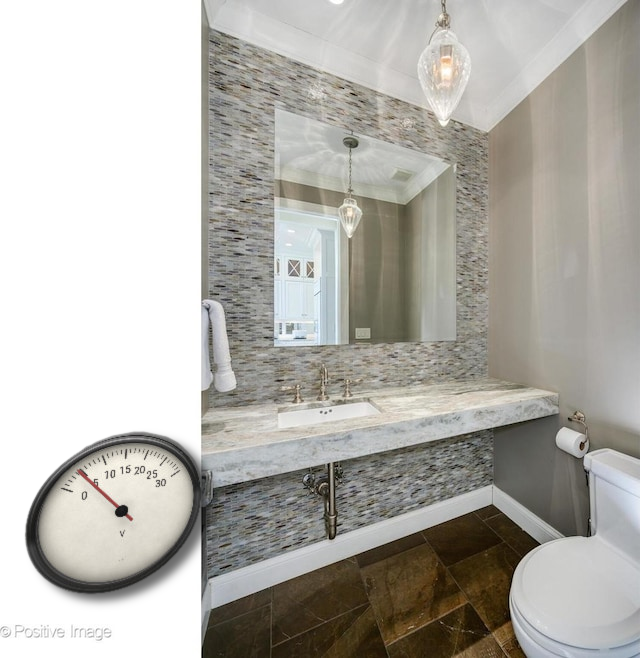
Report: 5; V
